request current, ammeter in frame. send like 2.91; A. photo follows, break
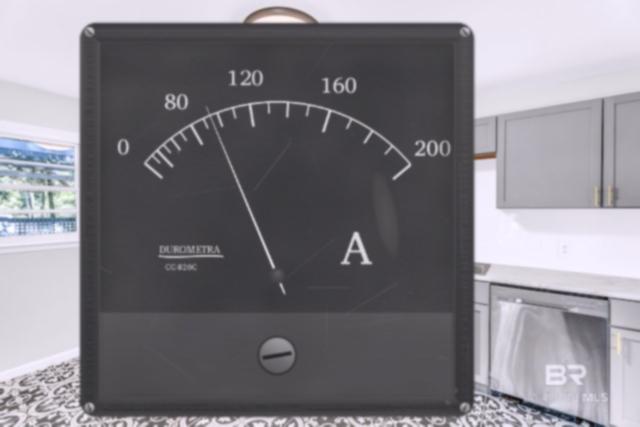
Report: 95; A
